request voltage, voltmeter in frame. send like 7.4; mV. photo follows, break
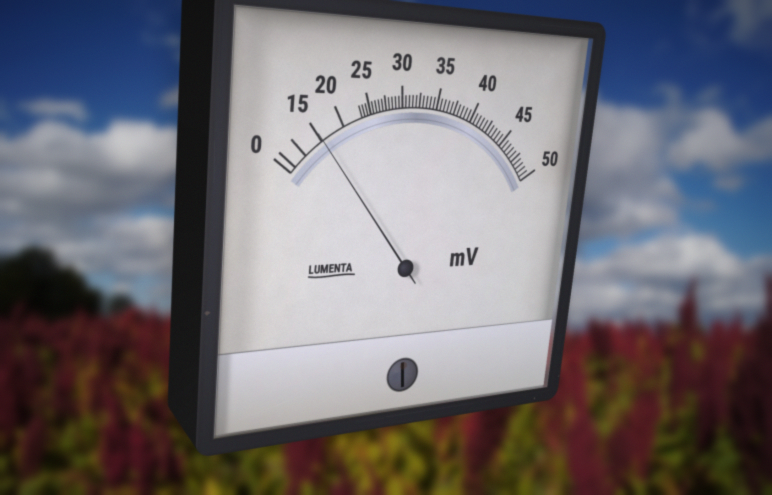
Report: 15; mV
